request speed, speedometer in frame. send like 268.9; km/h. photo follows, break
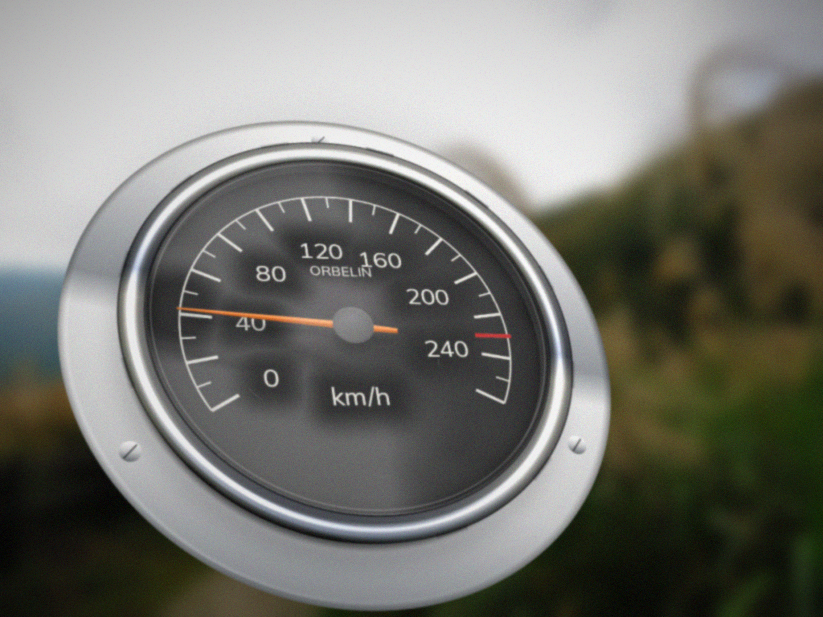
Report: 40; km/h
